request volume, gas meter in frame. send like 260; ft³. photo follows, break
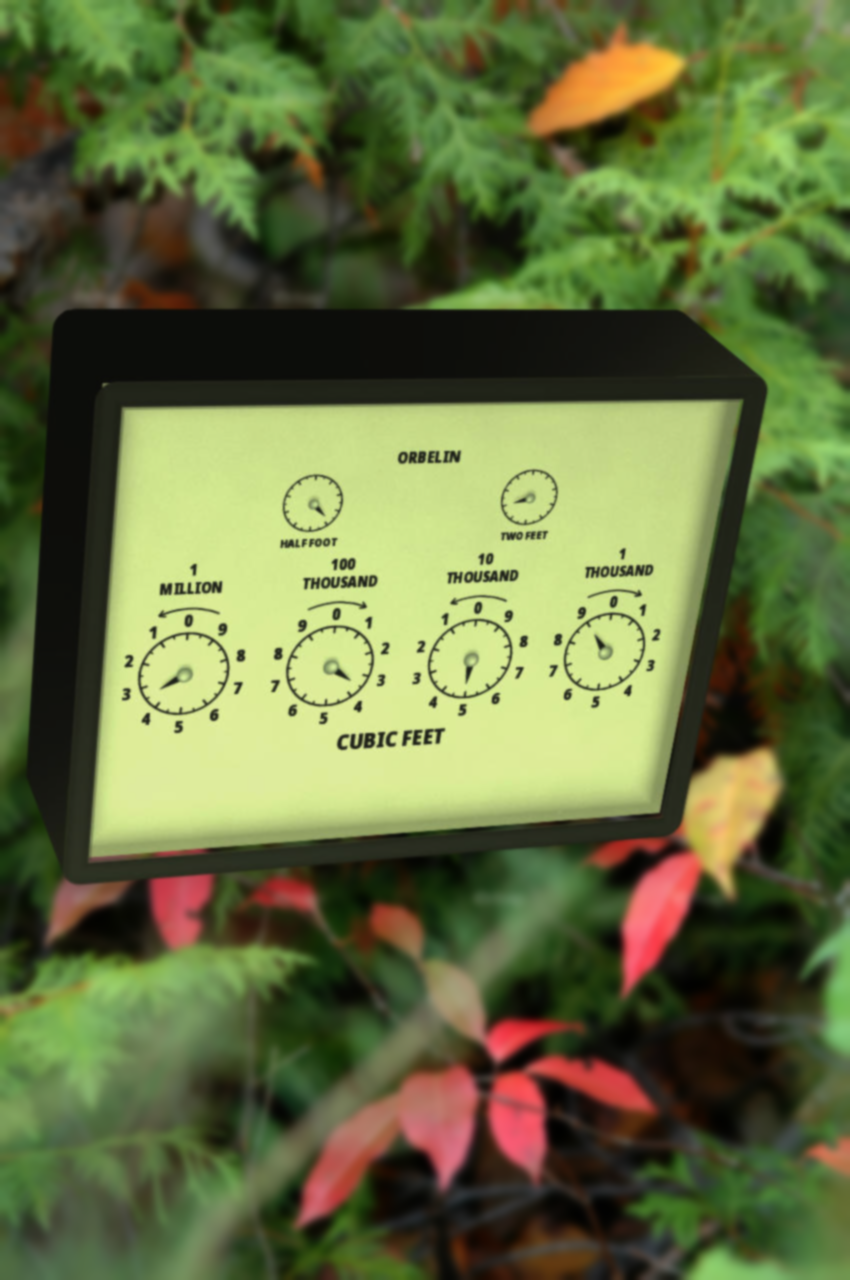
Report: 334900; ft³
